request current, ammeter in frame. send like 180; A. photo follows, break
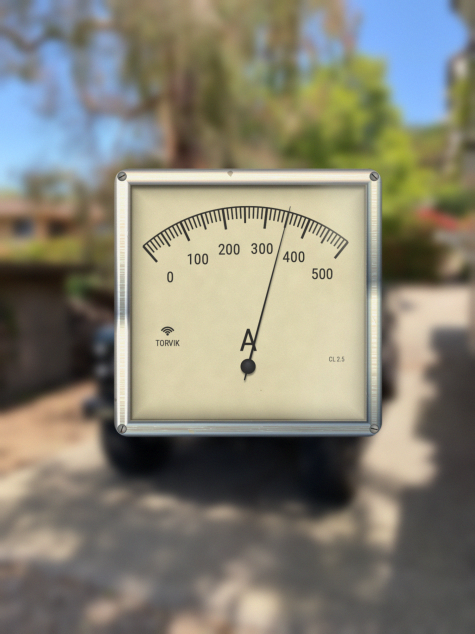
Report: 350; A
